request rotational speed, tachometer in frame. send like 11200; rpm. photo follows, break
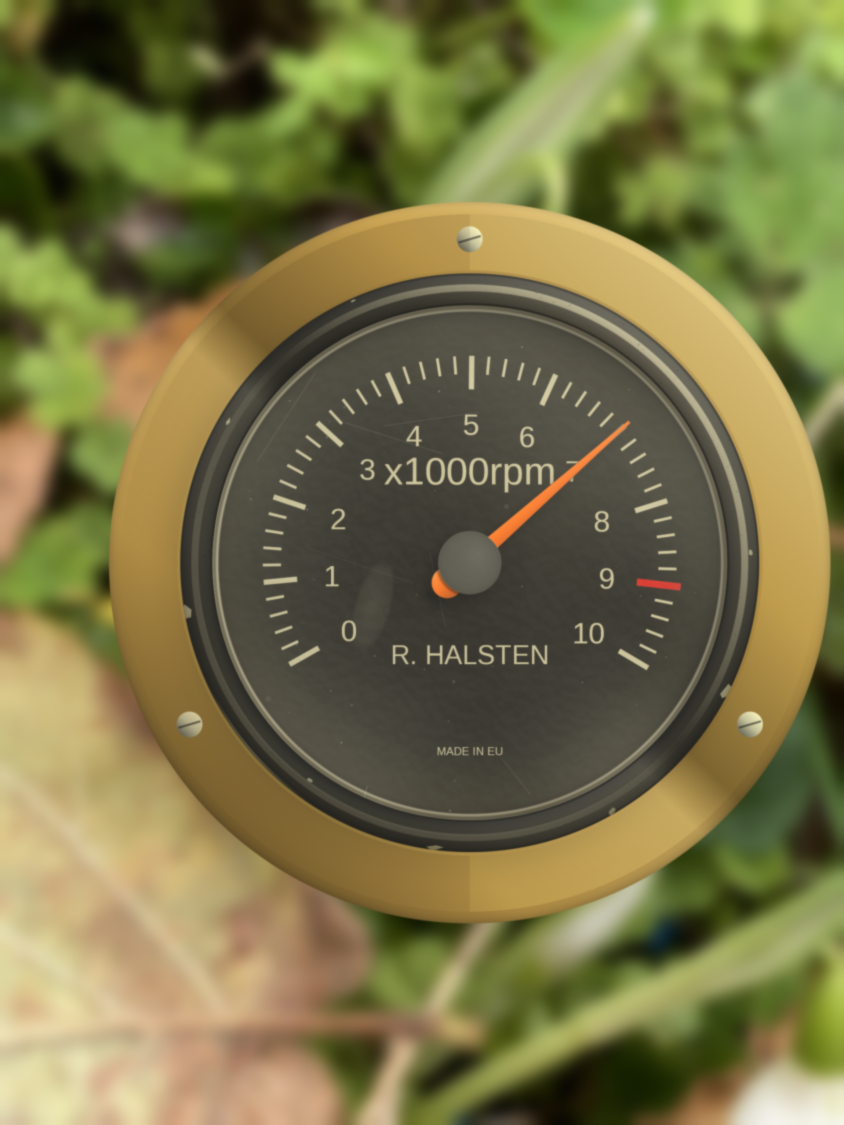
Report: 7000; rpm
